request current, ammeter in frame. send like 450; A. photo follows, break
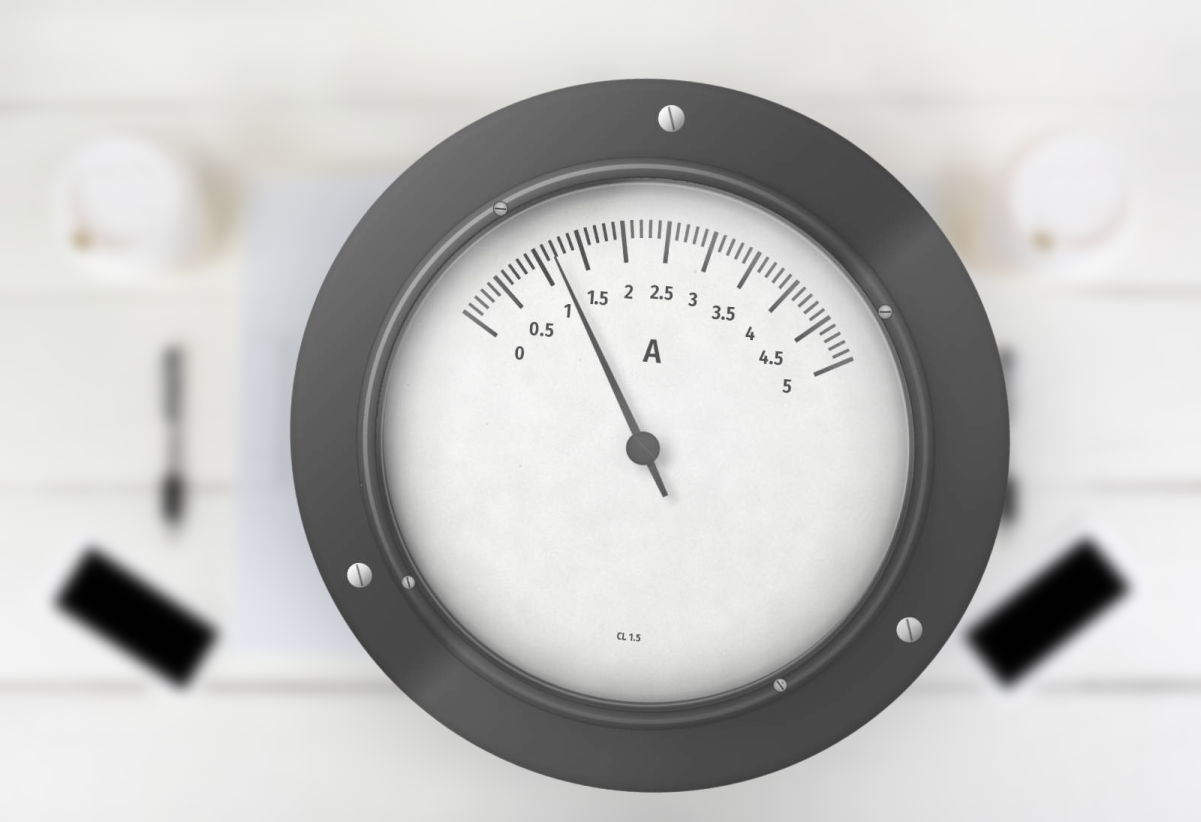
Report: 1.2; A
